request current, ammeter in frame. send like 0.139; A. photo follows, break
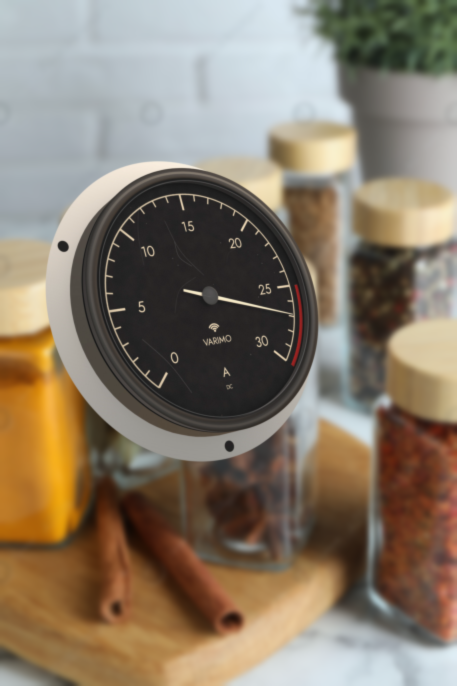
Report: 27; A
